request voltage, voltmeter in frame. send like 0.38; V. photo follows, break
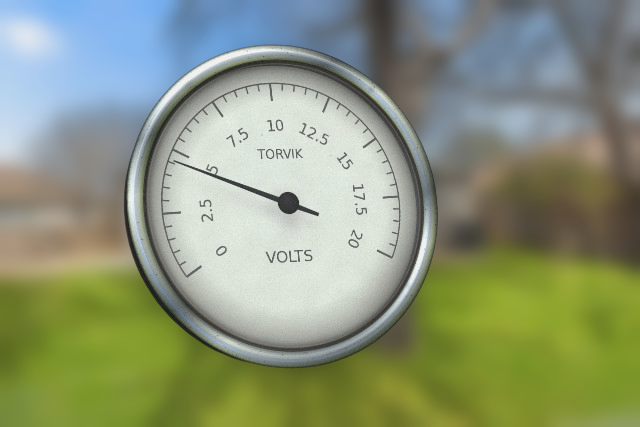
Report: 4.5; V
